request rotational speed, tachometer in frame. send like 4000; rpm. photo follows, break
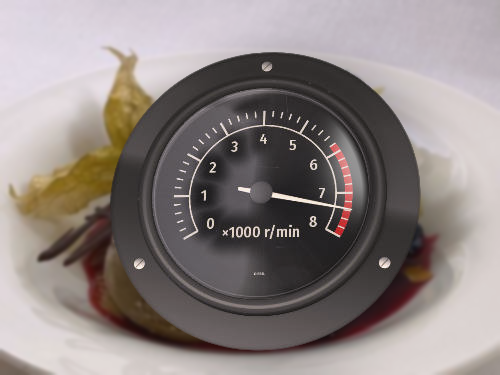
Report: 7400; rpm
